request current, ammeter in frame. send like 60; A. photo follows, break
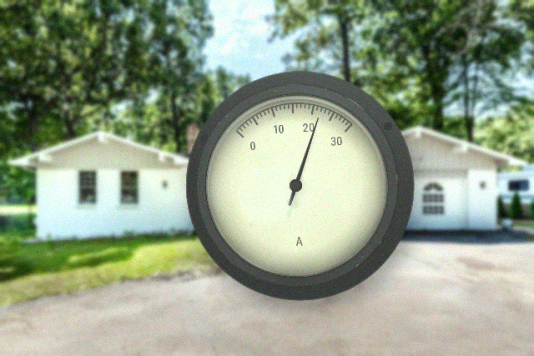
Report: 22; A
